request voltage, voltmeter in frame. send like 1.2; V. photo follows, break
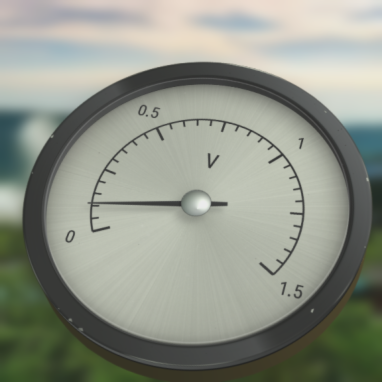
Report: 0.1; V
